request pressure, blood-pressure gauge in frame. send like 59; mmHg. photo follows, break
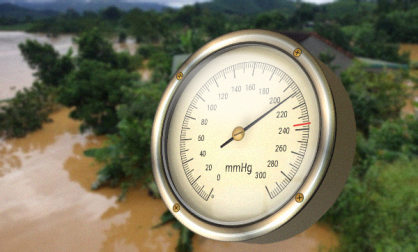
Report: 210; mmHg
